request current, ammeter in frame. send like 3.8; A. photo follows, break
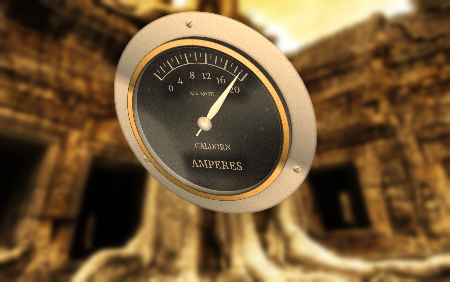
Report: 19; A
